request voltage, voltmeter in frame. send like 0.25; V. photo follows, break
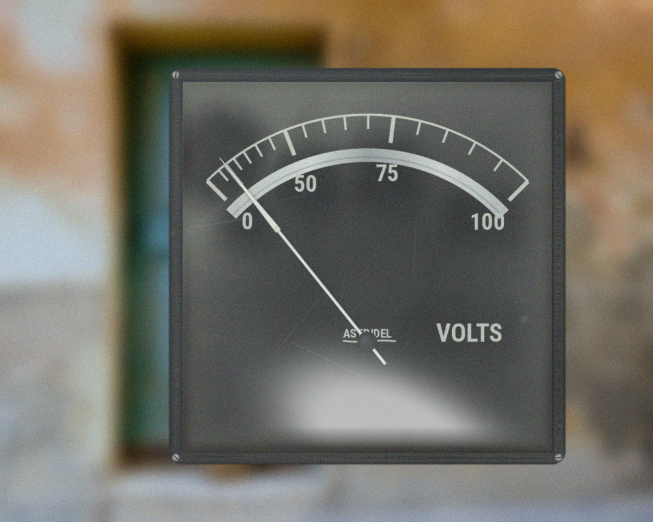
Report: 25; V
